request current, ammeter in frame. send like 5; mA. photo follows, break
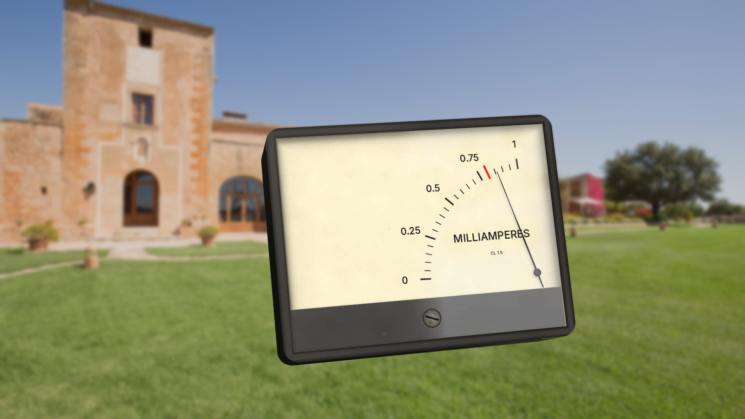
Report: 0.85; mA
